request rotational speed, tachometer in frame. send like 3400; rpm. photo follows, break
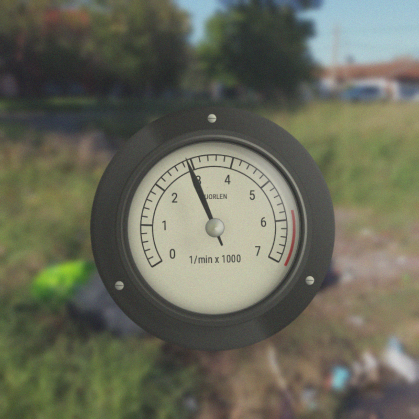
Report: 2900; rpm
